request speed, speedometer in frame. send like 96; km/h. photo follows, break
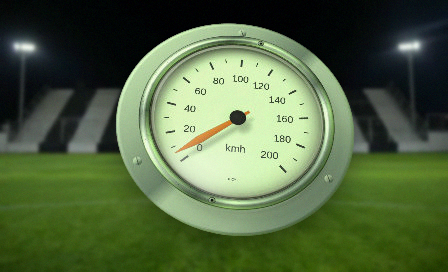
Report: 5; km/h
